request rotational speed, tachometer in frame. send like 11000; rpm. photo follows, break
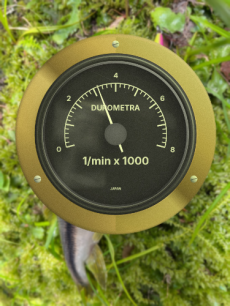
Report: 3200; rpm
